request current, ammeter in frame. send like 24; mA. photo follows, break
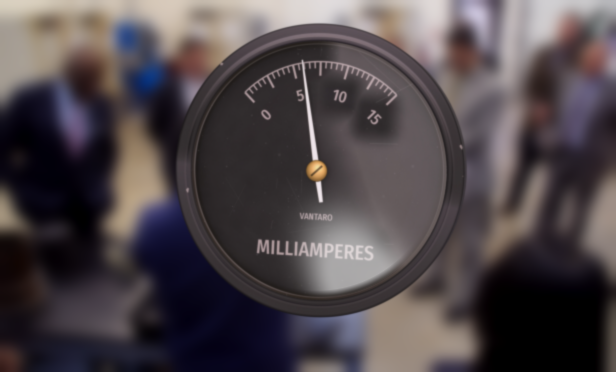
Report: 6; mA
